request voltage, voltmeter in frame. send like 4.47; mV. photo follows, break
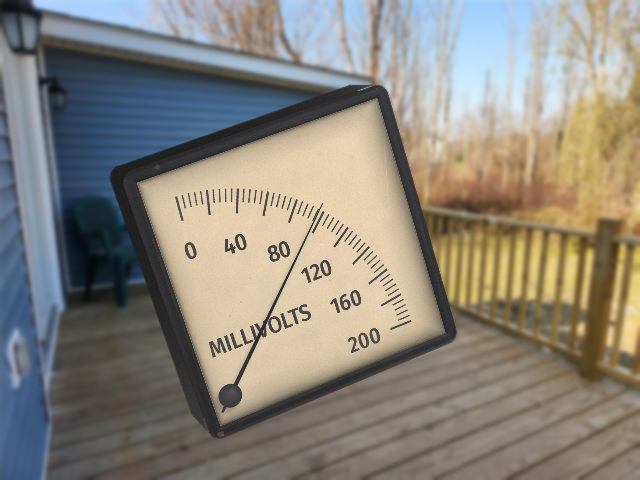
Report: 96; mV
